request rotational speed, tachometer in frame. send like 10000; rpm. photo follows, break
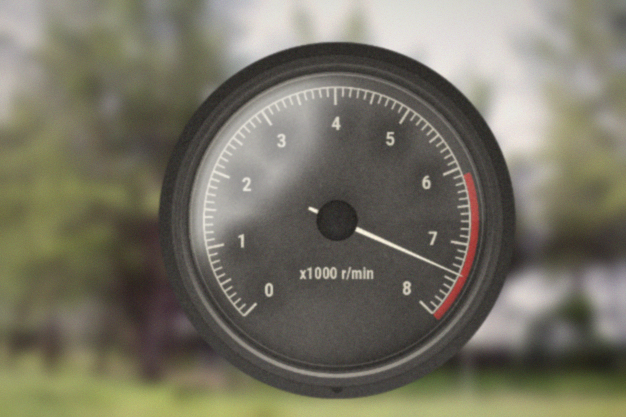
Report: 7400; rpm
